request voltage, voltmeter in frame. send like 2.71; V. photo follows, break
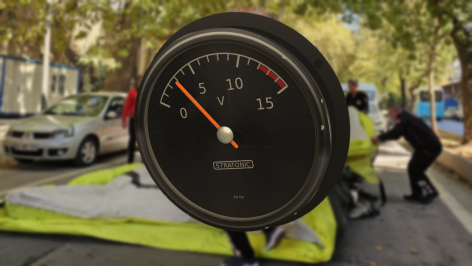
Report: 3; V
